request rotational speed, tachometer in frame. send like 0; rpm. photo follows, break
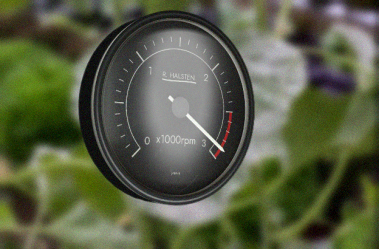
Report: 2900; rpm
